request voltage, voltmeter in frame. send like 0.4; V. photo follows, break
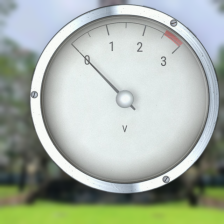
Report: 0; V
